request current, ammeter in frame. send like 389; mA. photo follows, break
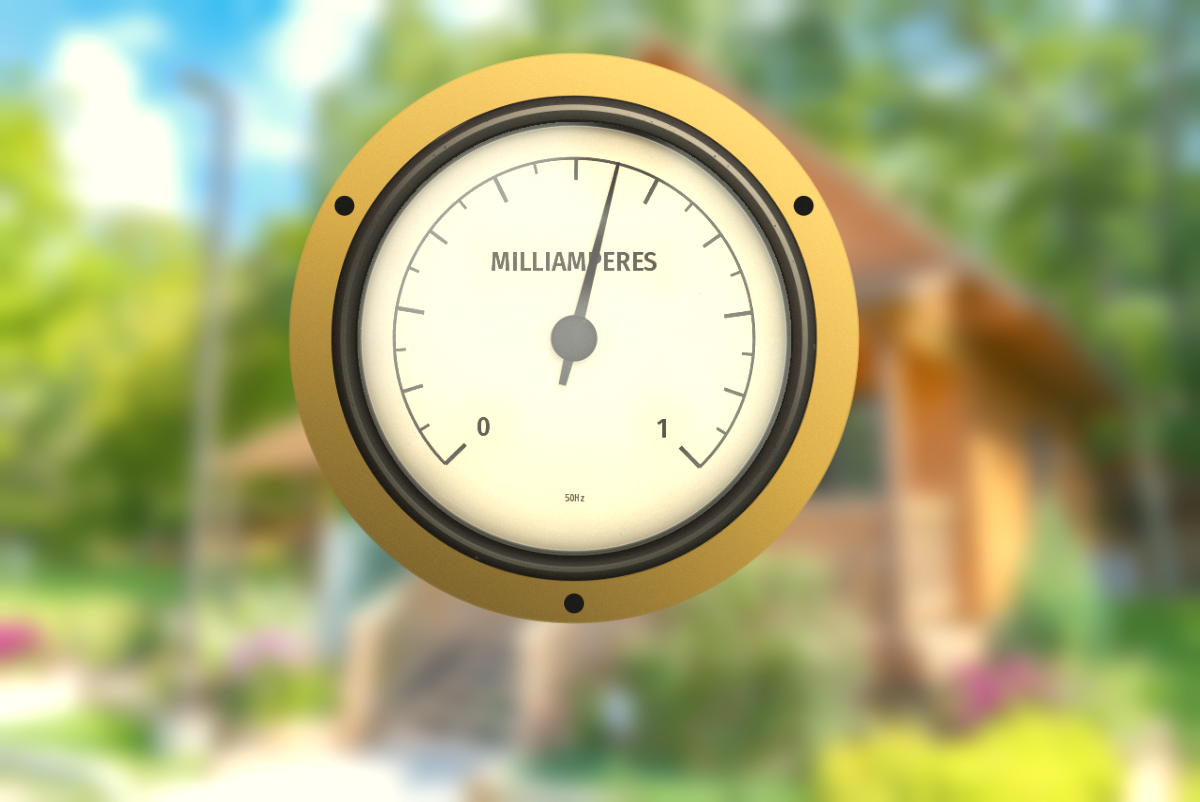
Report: 0.55; mA
